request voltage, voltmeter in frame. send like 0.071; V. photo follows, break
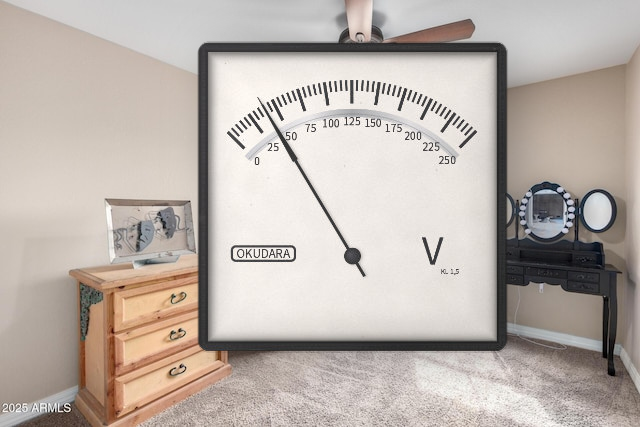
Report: 40; V
